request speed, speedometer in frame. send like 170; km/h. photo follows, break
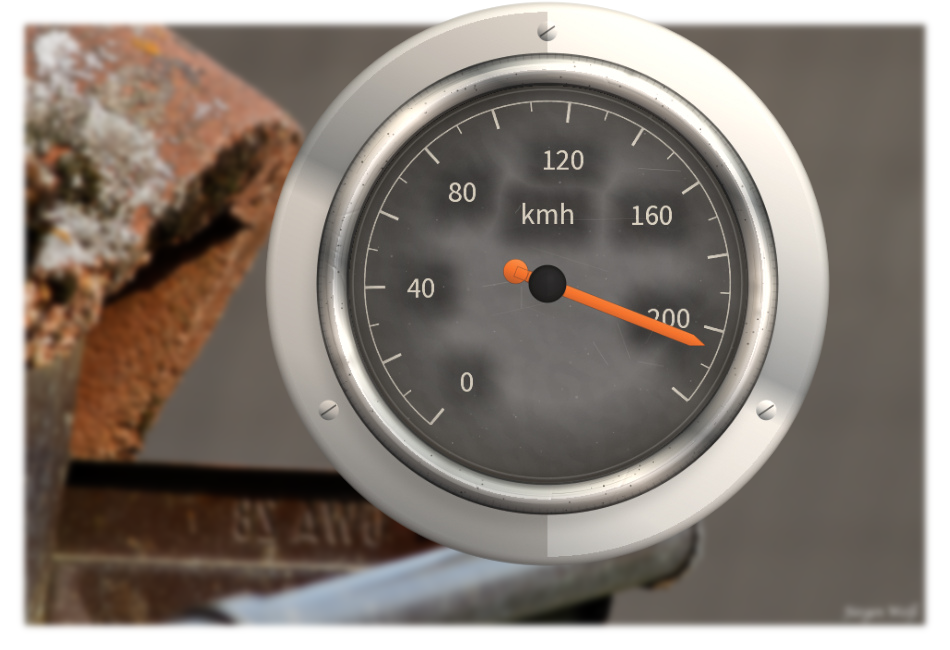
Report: 205; km/h
